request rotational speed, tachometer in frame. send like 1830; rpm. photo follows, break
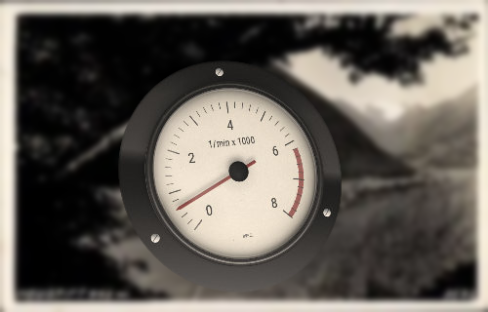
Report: 600; rpm
